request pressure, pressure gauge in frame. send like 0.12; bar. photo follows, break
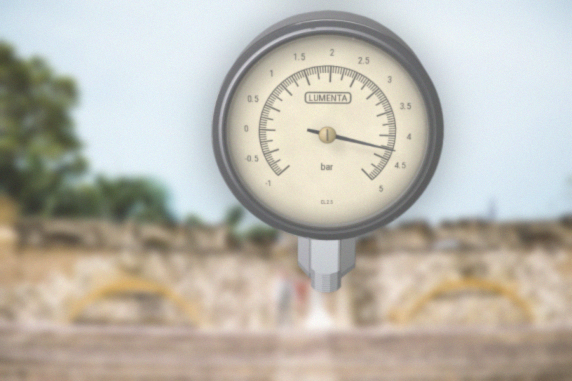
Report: 4.25; bar
